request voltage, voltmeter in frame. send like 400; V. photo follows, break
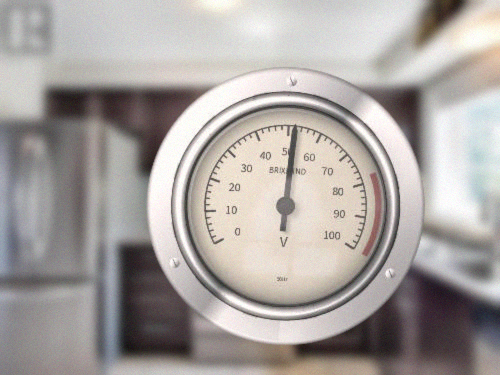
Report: 52; V
